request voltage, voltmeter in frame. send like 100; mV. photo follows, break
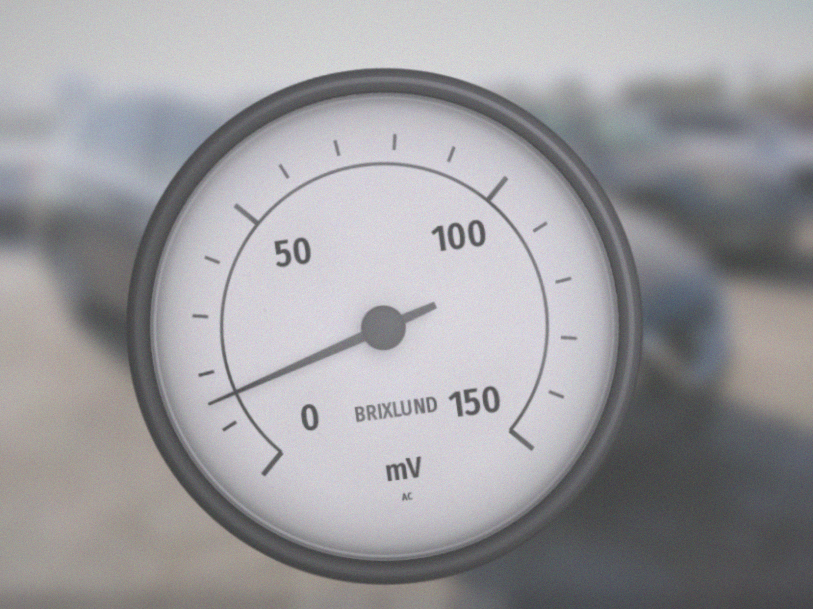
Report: 15; mV
